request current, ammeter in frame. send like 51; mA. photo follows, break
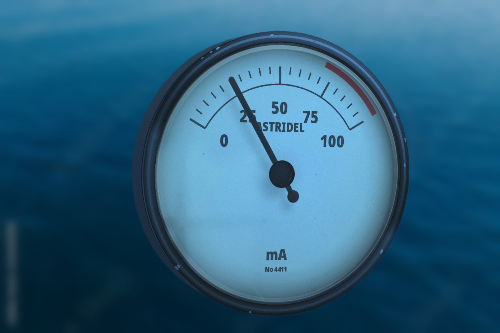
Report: 25; mA
